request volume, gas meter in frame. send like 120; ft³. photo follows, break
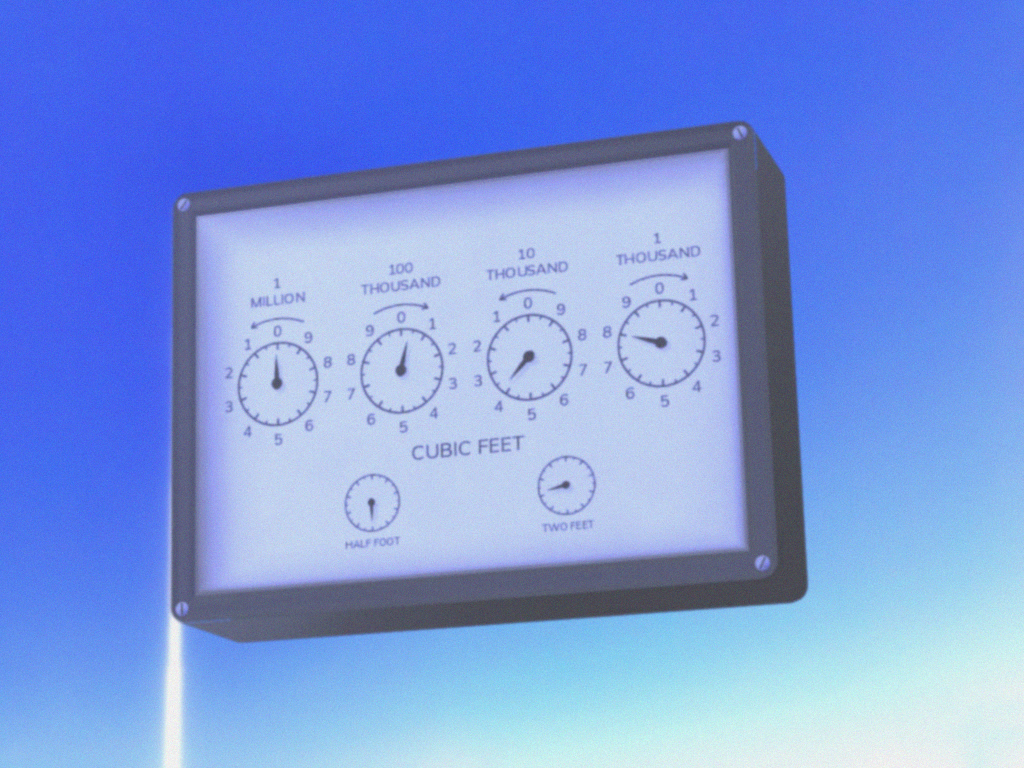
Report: 3800; ft³
